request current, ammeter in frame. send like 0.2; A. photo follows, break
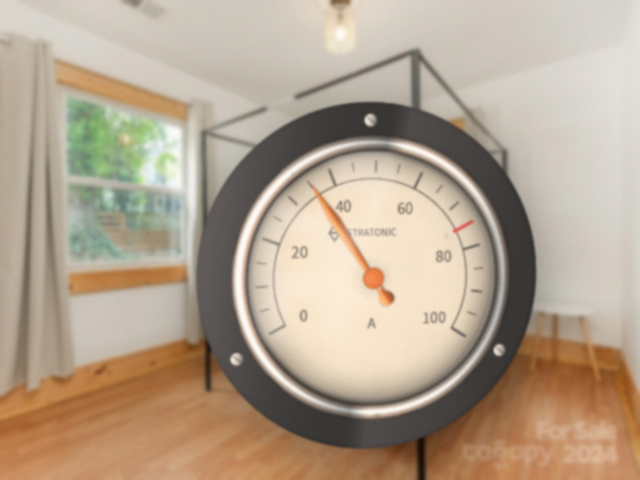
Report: 35; A
